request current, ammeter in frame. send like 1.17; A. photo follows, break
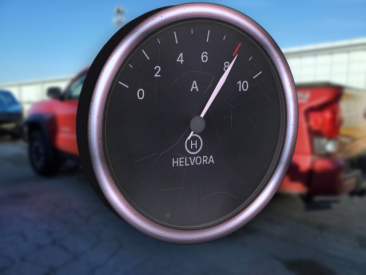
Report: 8; A
